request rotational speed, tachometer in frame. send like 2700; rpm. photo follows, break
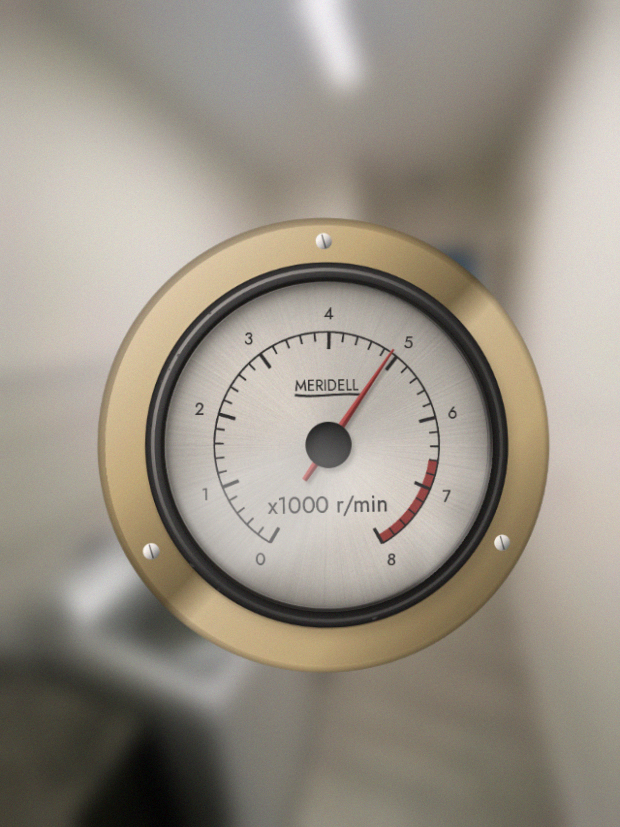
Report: 4900; rpm
